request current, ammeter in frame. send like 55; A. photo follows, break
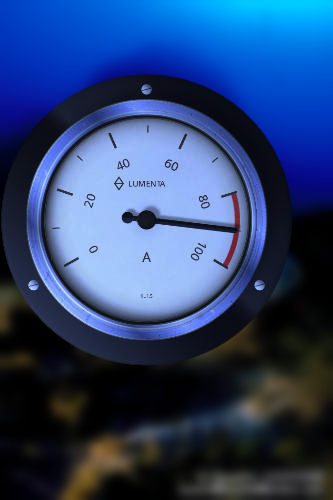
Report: 90; A
